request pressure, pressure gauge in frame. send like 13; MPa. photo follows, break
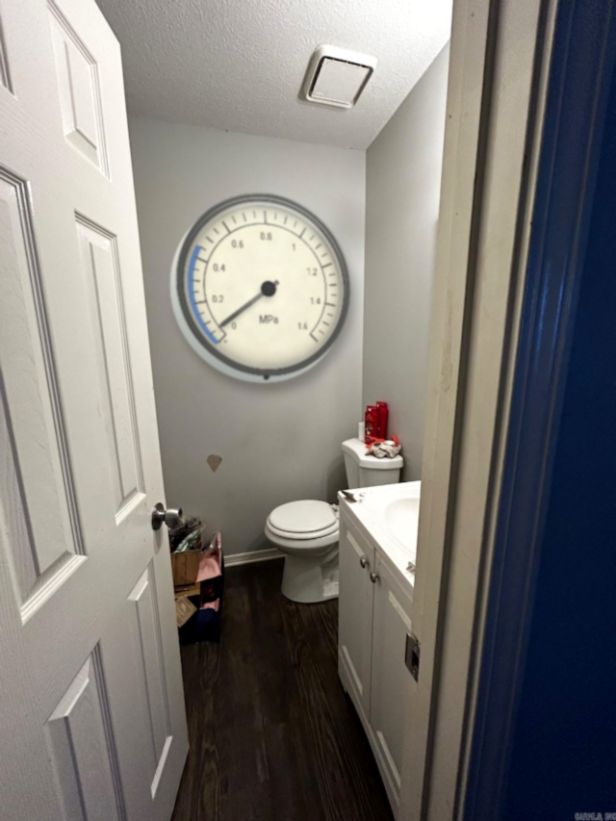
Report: 0.05; MPa
